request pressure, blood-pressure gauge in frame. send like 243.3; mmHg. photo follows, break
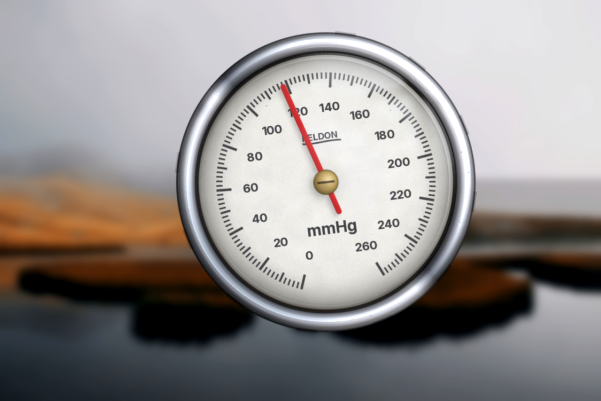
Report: 118; mmHg
